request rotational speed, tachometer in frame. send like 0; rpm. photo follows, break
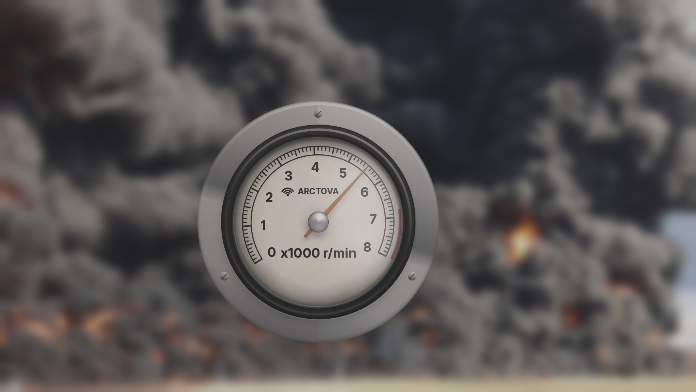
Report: 5500; rpm
